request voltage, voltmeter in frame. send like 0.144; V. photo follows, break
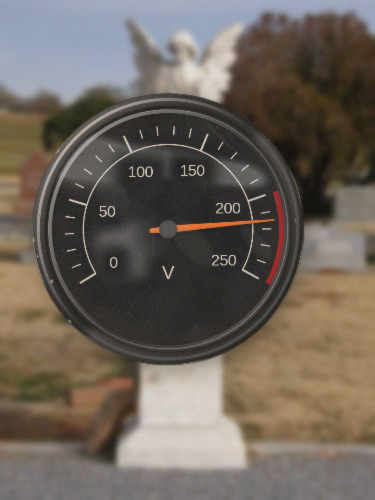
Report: 215; V
